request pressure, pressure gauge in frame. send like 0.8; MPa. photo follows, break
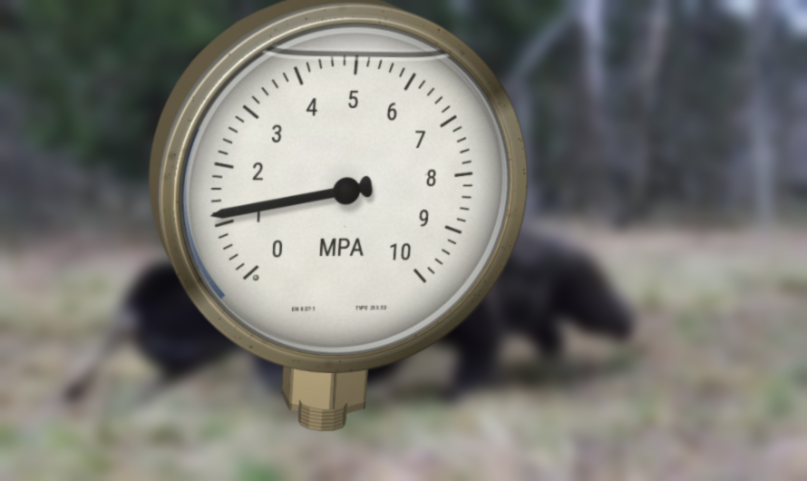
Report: 1.2; MPa
